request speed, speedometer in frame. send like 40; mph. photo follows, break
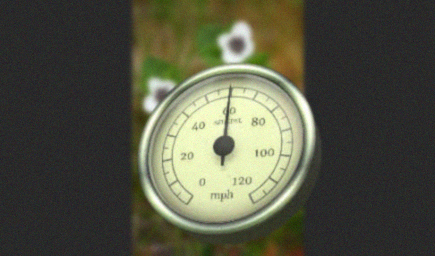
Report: 60; mph
